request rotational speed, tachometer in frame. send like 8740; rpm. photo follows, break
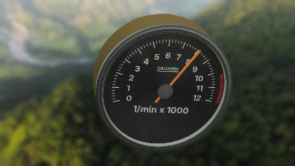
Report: 8000; rpm
